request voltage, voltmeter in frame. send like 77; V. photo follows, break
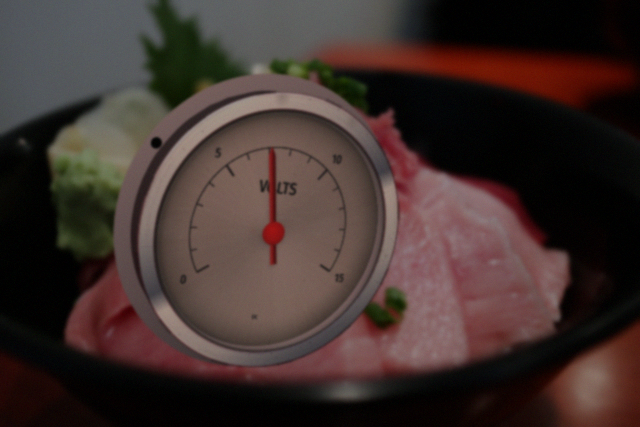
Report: 7; V
